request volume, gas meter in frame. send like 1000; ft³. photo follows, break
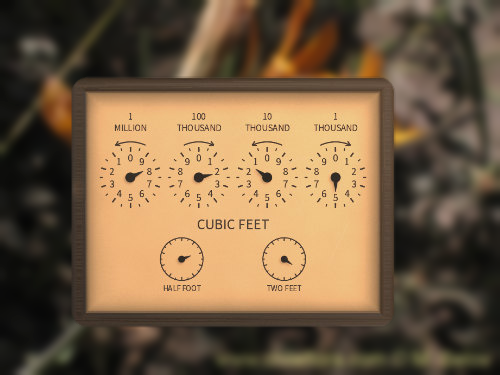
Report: 821500; ft³
